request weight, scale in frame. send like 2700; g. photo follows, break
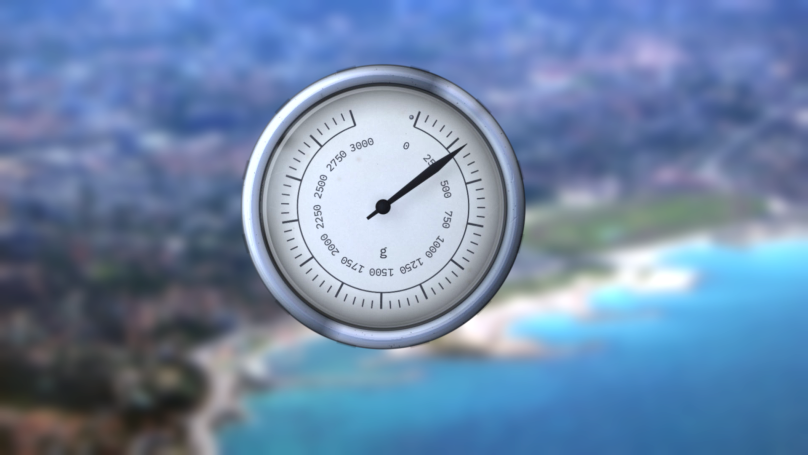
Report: 300; g
